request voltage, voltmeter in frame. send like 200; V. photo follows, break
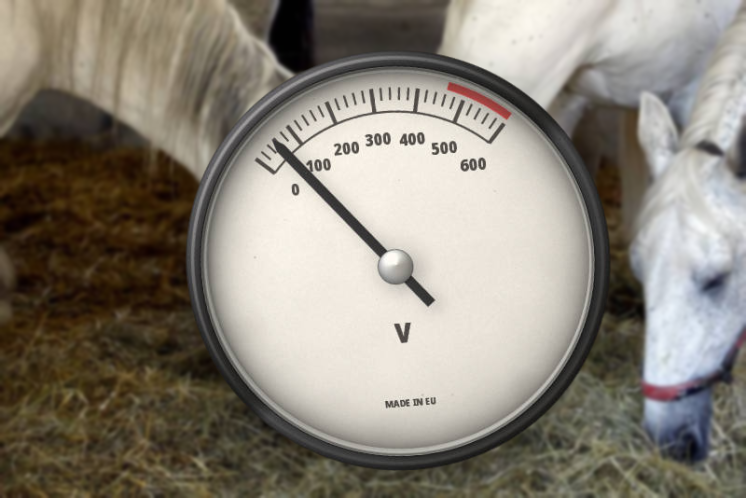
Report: 60; V
